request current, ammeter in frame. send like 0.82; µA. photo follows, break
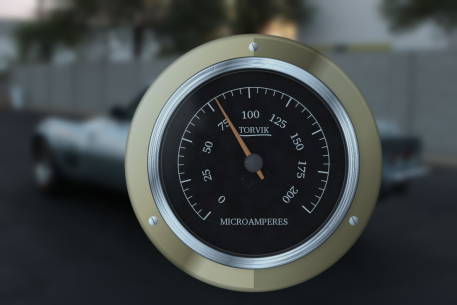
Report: 80; µA
